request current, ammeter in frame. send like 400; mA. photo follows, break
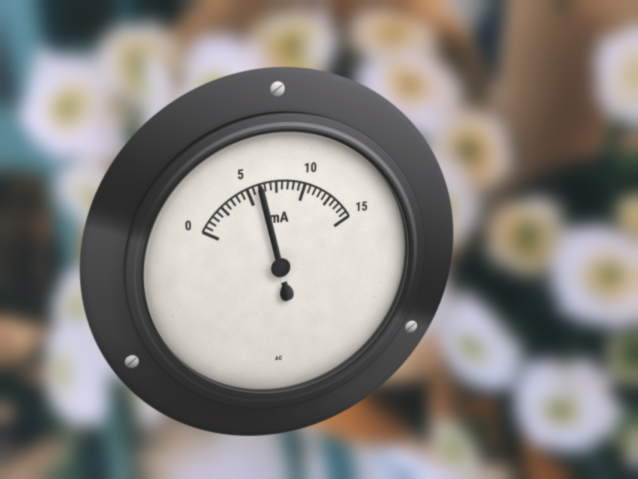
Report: 6; mA
